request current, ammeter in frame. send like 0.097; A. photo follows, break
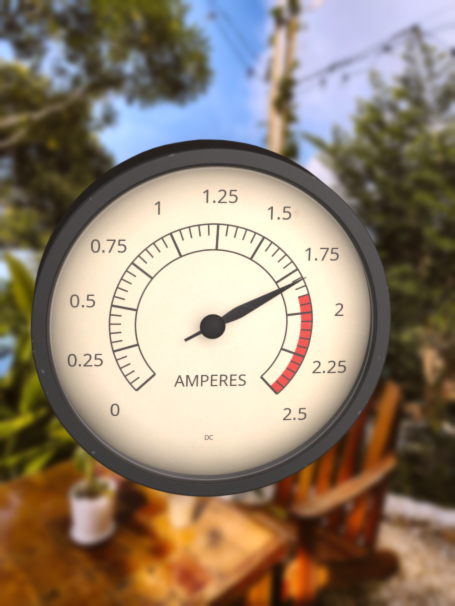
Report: 1.8; A
